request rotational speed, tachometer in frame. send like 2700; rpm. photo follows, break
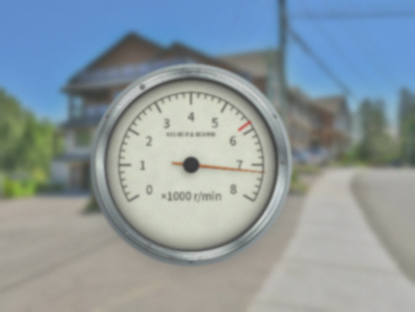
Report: 7200; rpm
